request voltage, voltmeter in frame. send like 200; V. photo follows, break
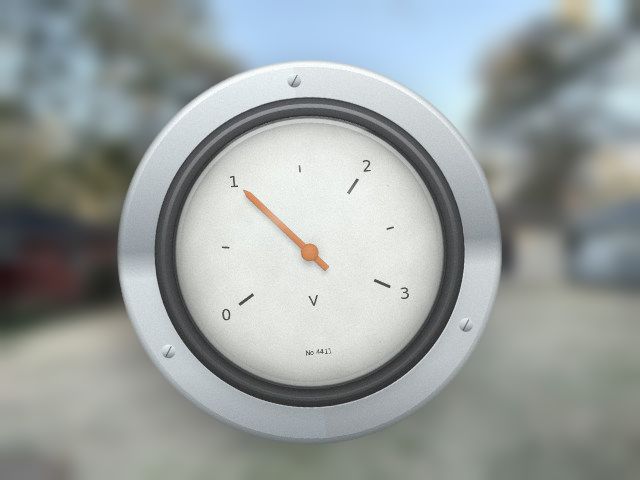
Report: 1; V
